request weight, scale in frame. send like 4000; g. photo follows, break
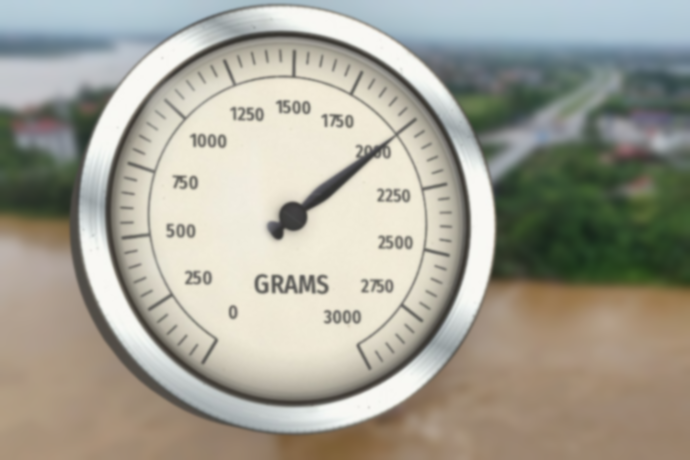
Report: 2000; g
